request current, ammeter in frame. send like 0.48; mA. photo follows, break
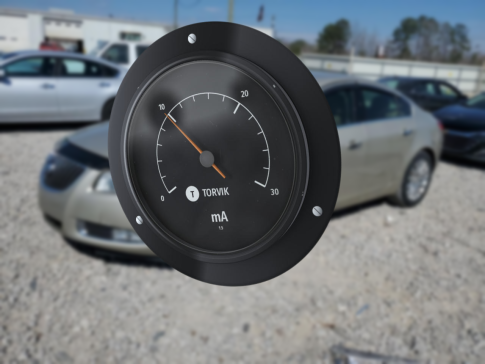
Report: 10; mA
